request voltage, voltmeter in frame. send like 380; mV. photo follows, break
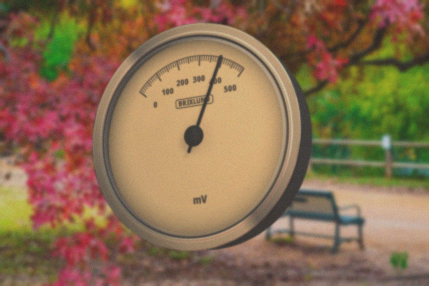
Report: 400; mV
